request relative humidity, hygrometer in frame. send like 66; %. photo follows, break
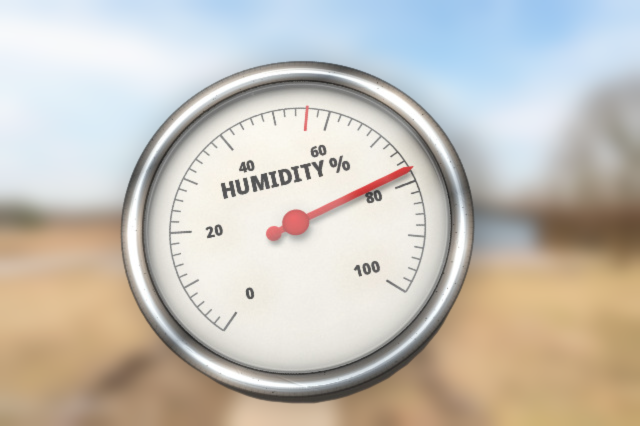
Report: 78; %
